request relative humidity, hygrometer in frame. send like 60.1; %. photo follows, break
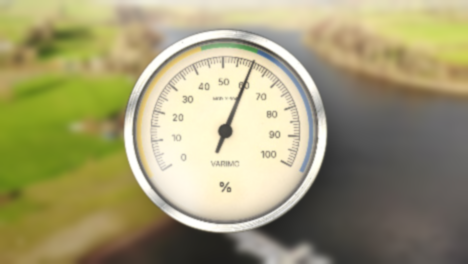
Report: 60; %
